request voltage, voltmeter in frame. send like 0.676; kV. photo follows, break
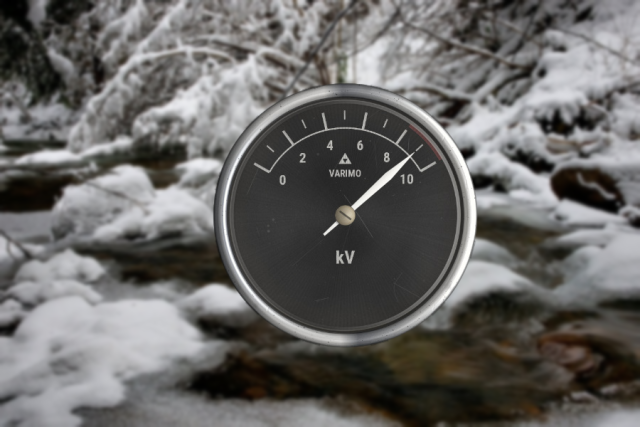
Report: 9; kV
